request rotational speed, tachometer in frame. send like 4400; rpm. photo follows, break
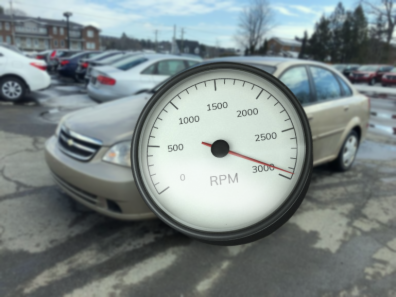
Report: 2950; rpm
